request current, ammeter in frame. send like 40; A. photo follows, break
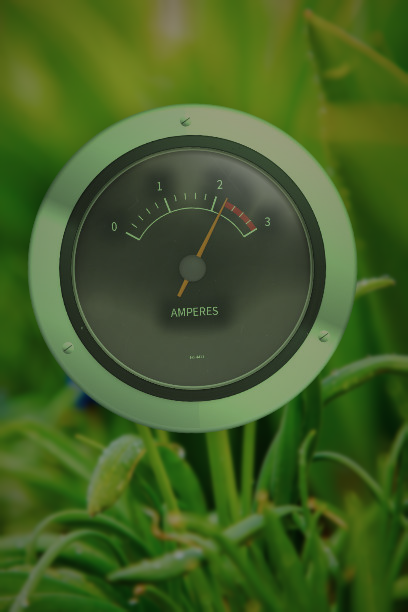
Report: 2.2; A
